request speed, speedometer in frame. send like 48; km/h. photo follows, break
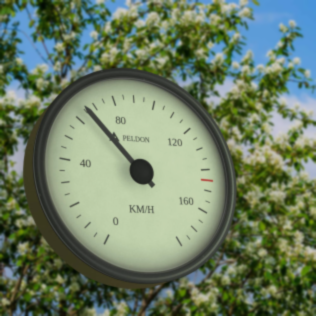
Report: 65; km/h
